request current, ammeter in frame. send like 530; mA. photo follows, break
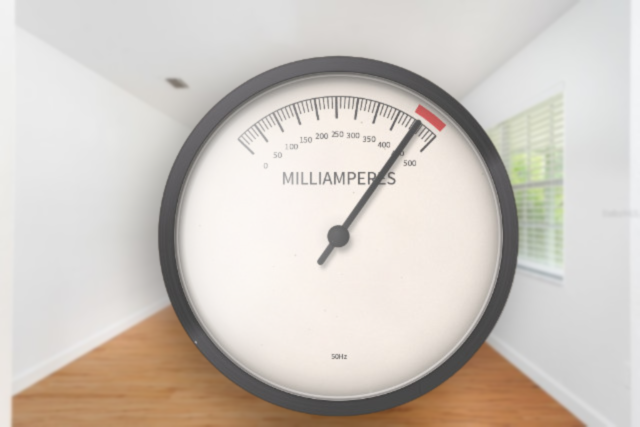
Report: 450; mA
